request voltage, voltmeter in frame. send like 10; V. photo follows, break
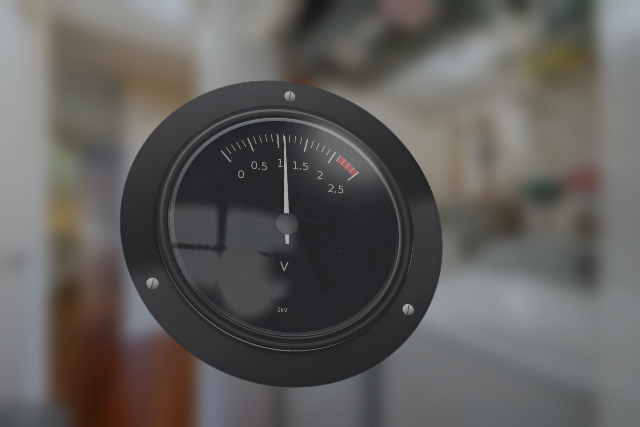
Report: 1.1; V
